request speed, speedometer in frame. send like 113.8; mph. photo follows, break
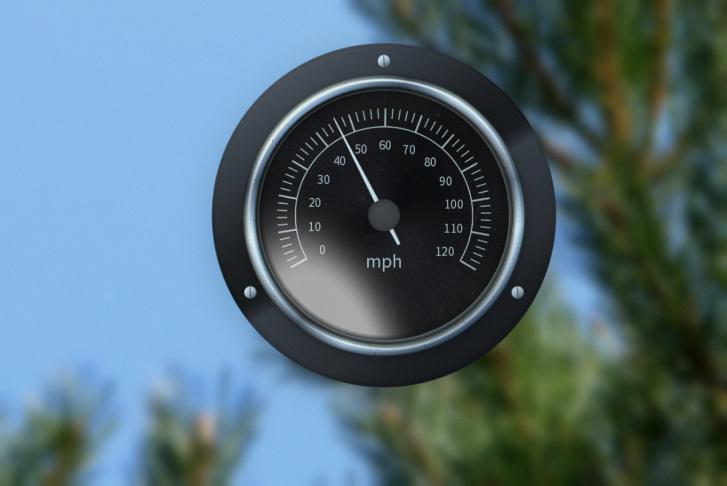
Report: 46; mph
